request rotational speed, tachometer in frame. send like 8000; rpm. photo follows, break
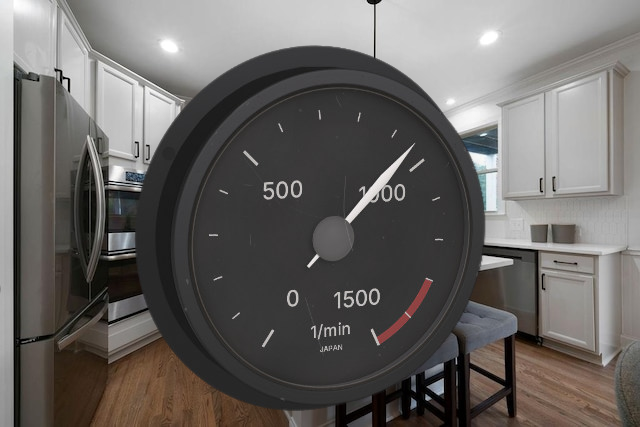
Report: 950; rpm
